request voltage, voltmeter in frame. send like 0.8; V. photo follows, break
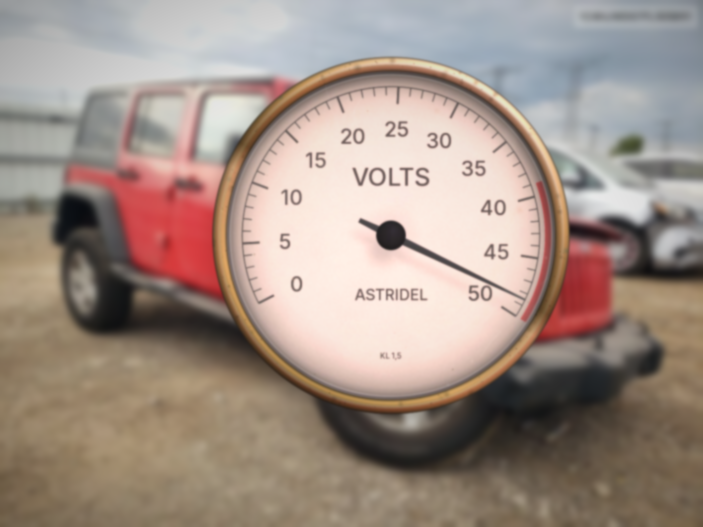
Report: 48.5; V
